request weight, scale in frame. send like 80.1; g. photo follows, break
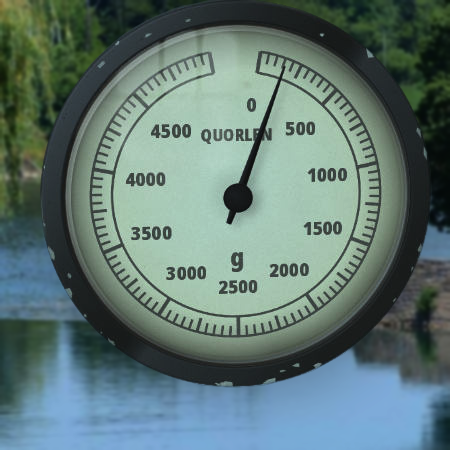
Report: 150; g
